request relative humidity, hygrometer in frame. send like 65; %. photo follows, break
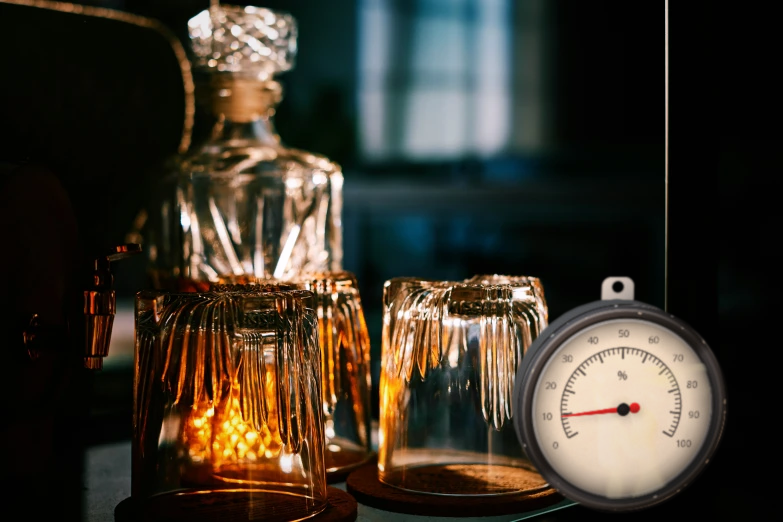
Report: 10; %
